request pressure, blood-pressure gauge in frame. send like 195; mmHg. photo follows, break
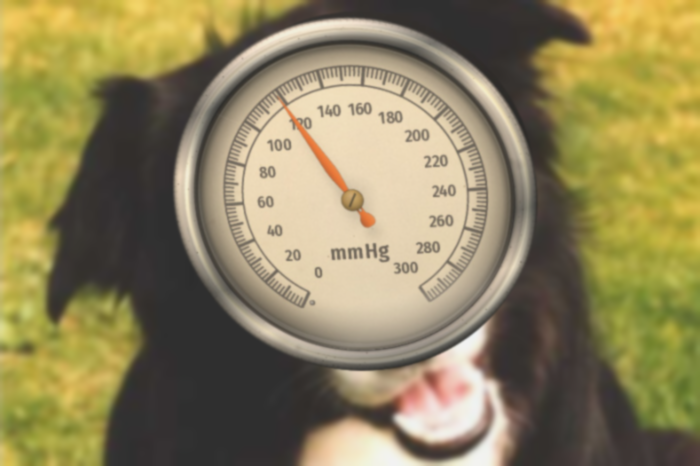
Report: 120; mmHg
